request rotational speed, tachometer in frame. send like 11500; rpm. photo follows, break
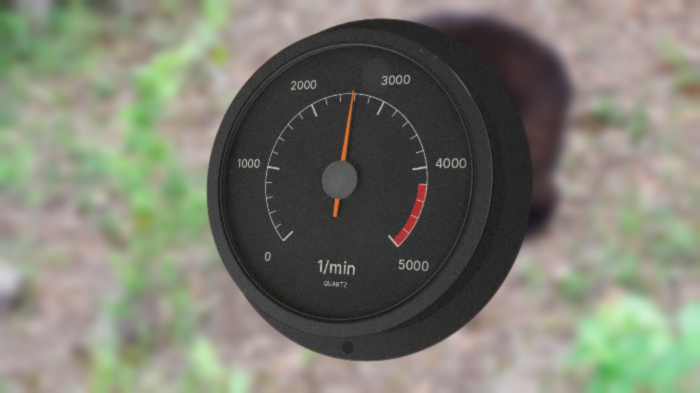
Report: 2600; rpm
